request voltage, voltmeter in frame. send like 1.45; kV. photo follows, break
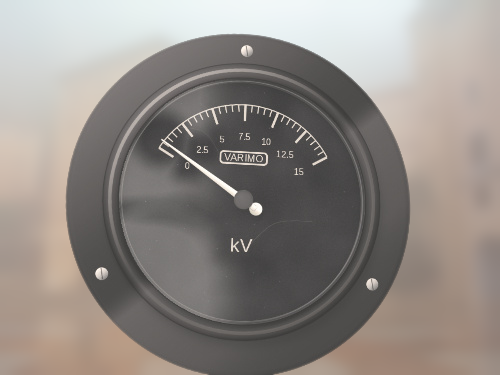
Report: 0.5; kV
